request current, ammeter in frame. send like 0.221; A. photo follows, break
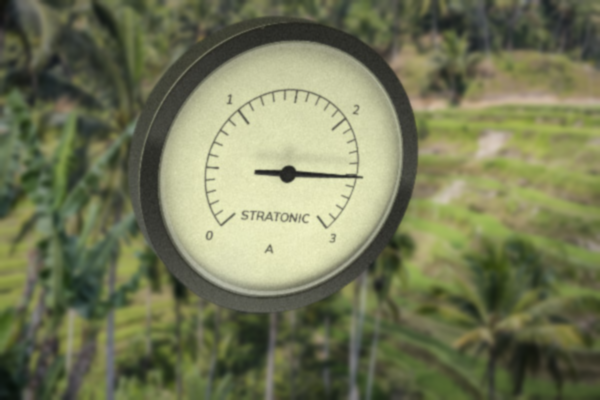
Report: 2.5; A
